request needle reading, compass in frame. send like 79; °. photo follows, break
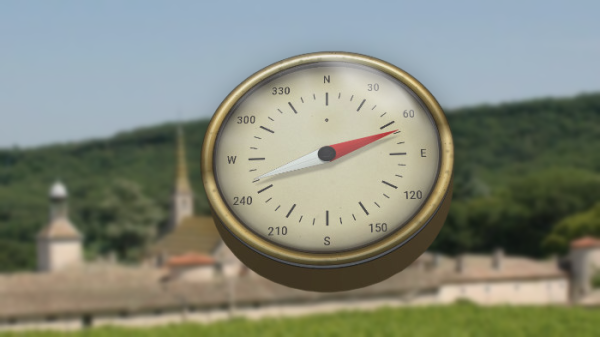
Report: 70; °
